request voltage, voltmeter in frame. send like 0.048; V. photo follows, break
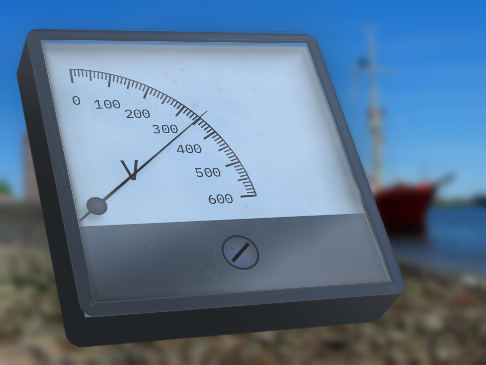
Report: 350; V
